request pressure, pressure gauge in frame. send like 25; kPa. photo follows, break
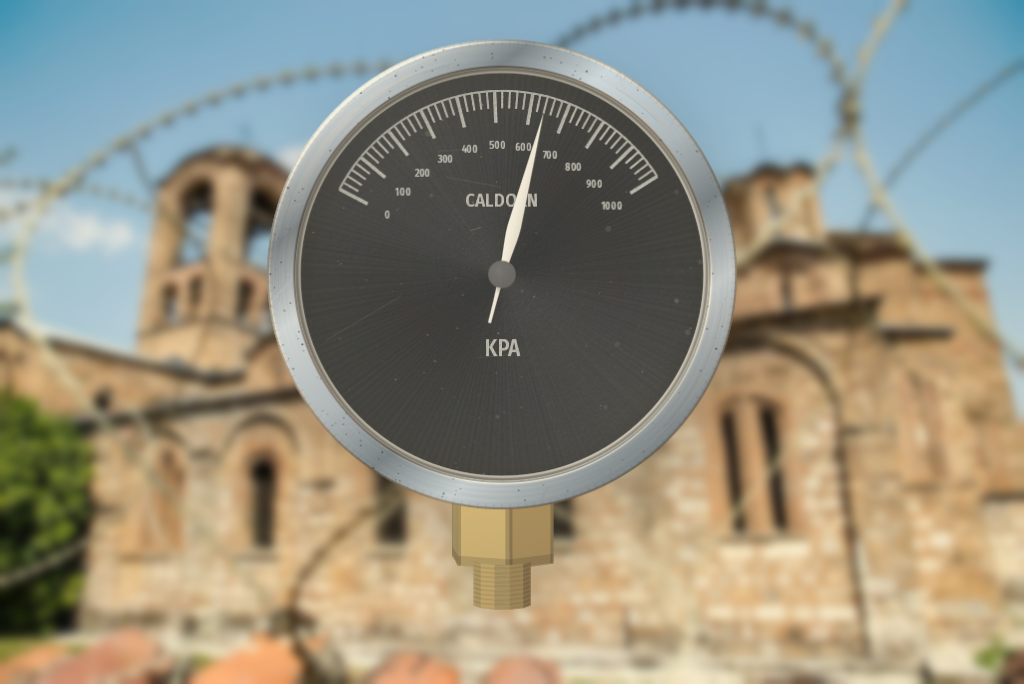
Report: 640; kPa
